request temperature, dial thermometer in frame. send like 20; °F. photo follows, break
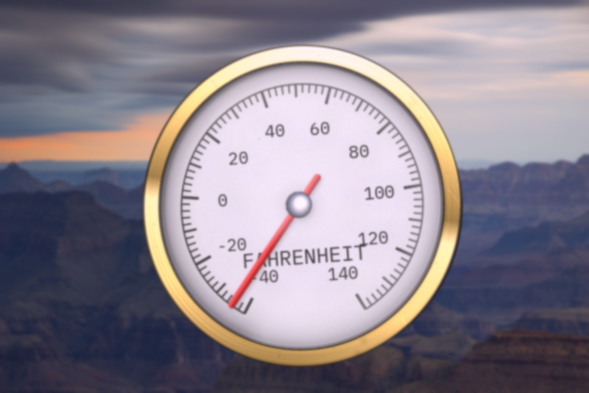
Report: -36; °F
